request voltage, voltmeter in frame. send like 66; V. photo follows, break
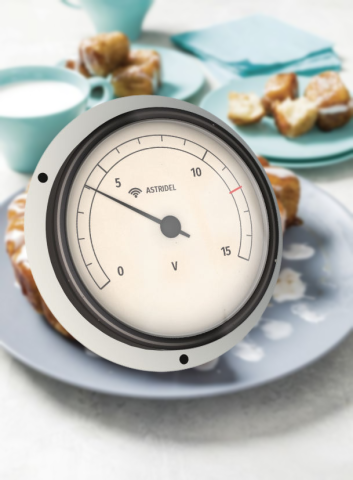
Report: 4; V
